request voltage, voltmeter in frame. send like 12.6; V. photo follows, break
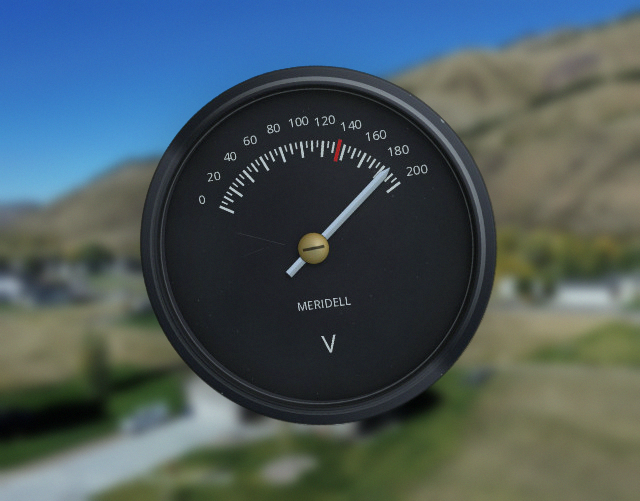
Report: 185; V
